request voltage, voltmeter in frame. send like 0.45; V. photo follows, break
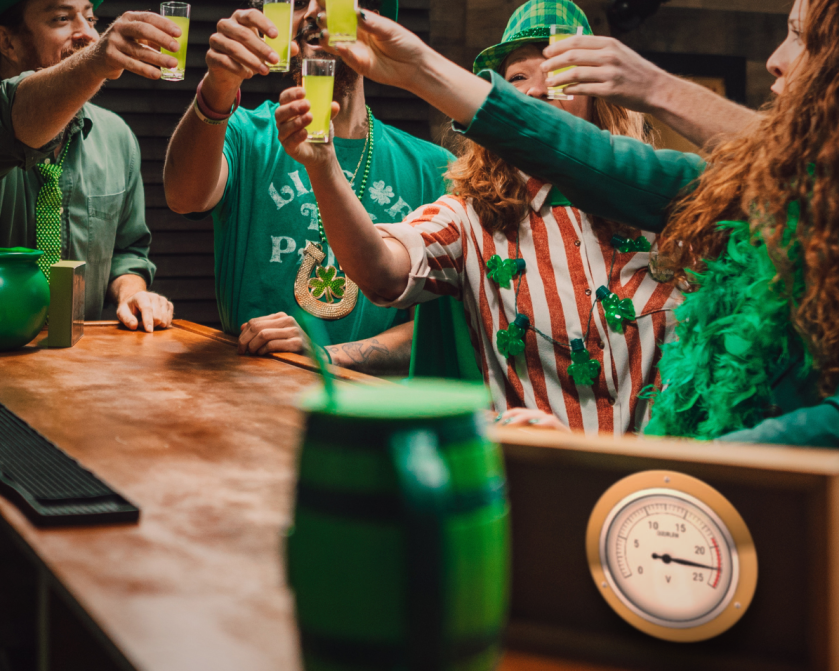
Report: 22.5; V
